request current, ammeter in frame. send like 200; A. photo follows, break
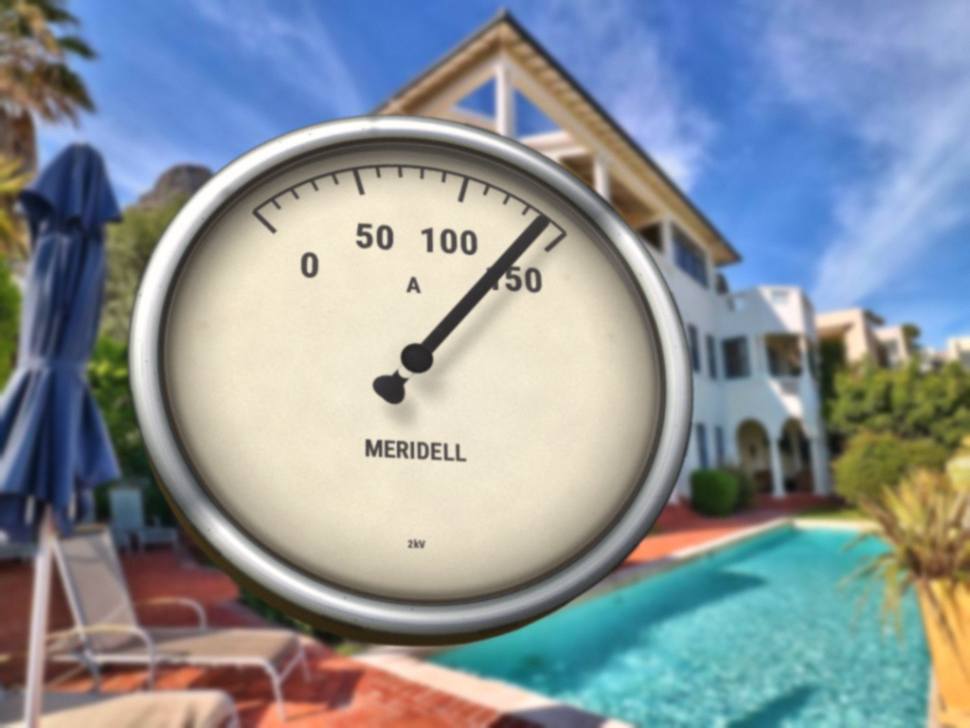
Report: 140; A
